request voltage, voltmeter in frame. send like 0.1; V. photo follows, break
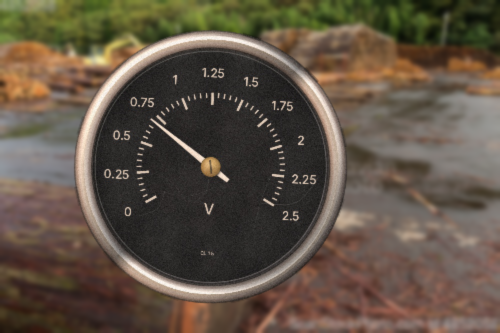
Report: 0.7; V
